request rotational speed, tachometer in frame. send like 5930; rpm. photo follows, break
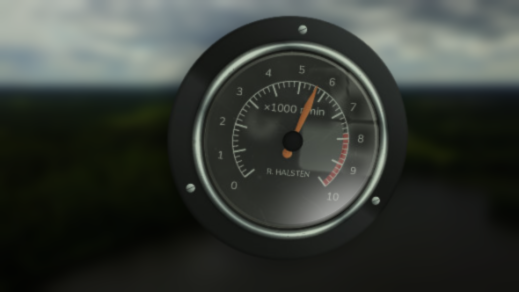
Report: 5600; rpm
